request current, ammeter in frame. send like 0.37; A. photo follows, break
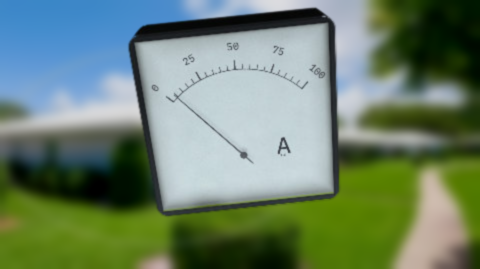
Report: 5; A
